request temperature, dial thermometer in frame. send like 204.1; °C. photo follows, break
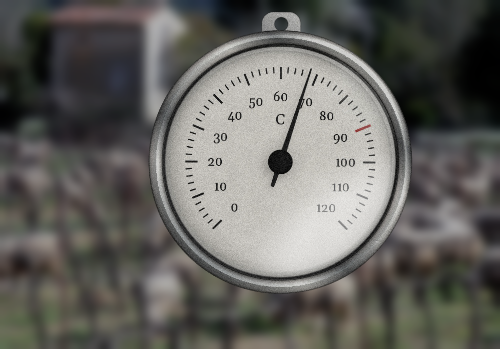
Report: 68; °C
